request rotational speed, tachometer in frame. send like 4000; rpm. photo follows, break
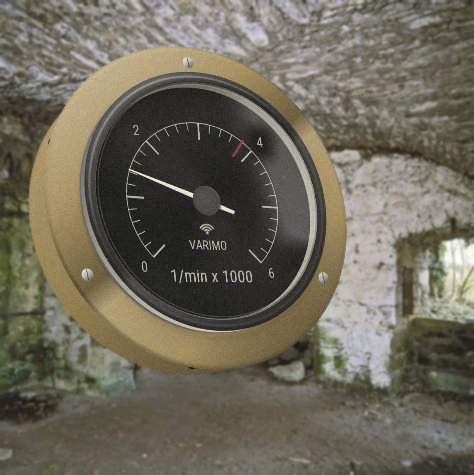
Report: 1400; rpm
